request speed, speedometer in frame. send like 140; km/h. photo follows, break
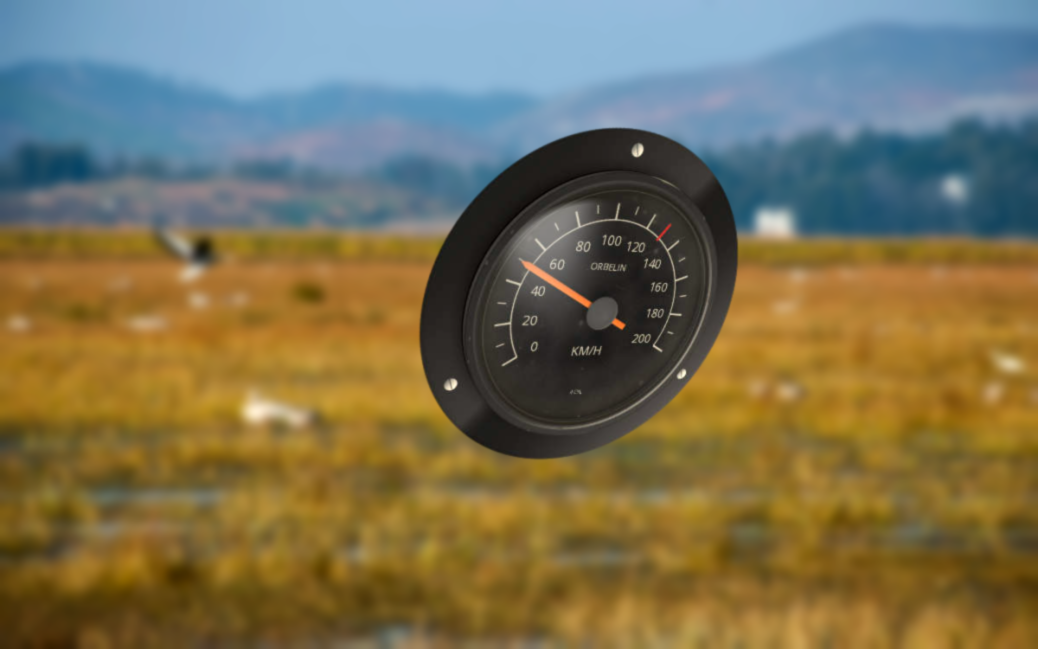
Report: 50; km/h
